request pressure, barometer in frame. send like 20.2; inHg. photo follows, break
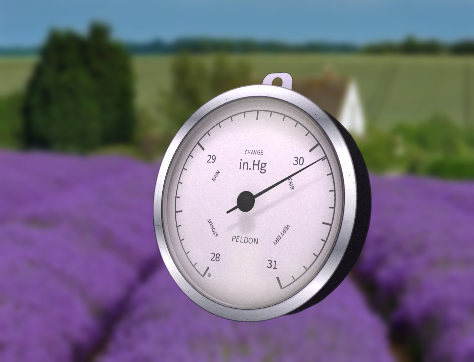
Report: 30.1; inHg
